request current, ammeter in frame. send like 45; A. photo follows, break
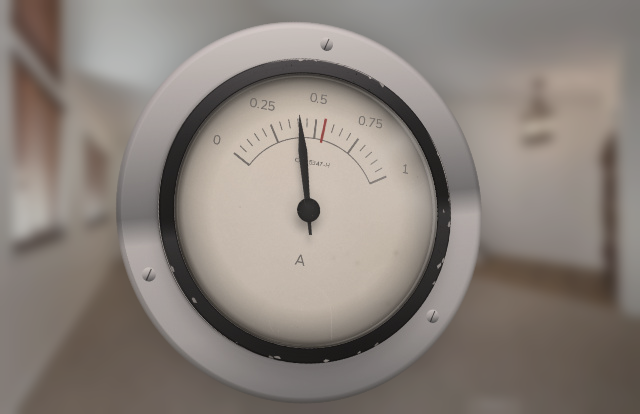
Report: 0.4; A
